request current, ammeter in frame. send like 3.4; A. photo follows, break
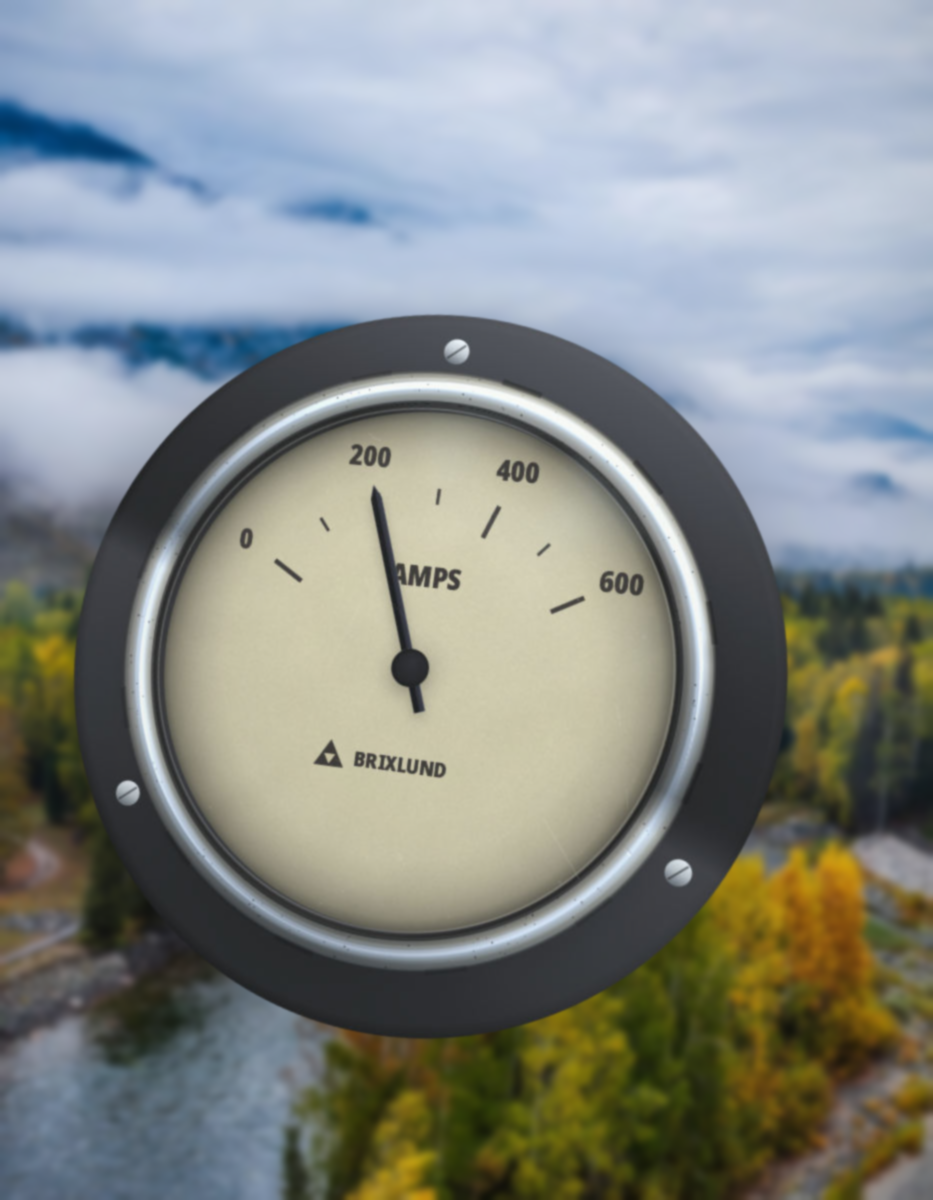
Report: 200; A
